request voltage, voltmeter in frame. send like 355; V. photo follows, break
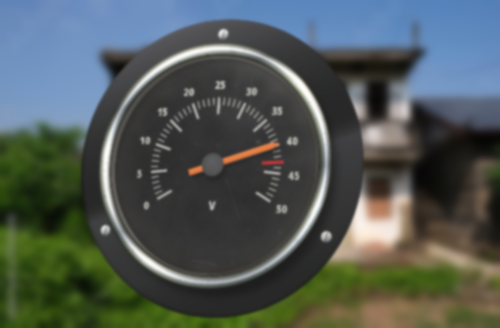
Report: 40; V
